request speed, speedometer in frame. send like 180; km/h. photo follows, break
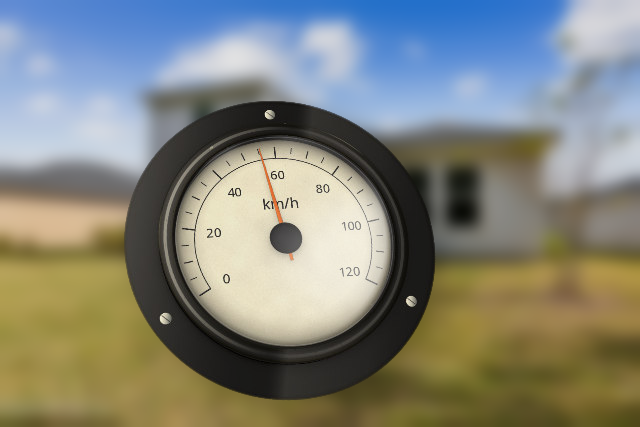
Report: 55; km/h
